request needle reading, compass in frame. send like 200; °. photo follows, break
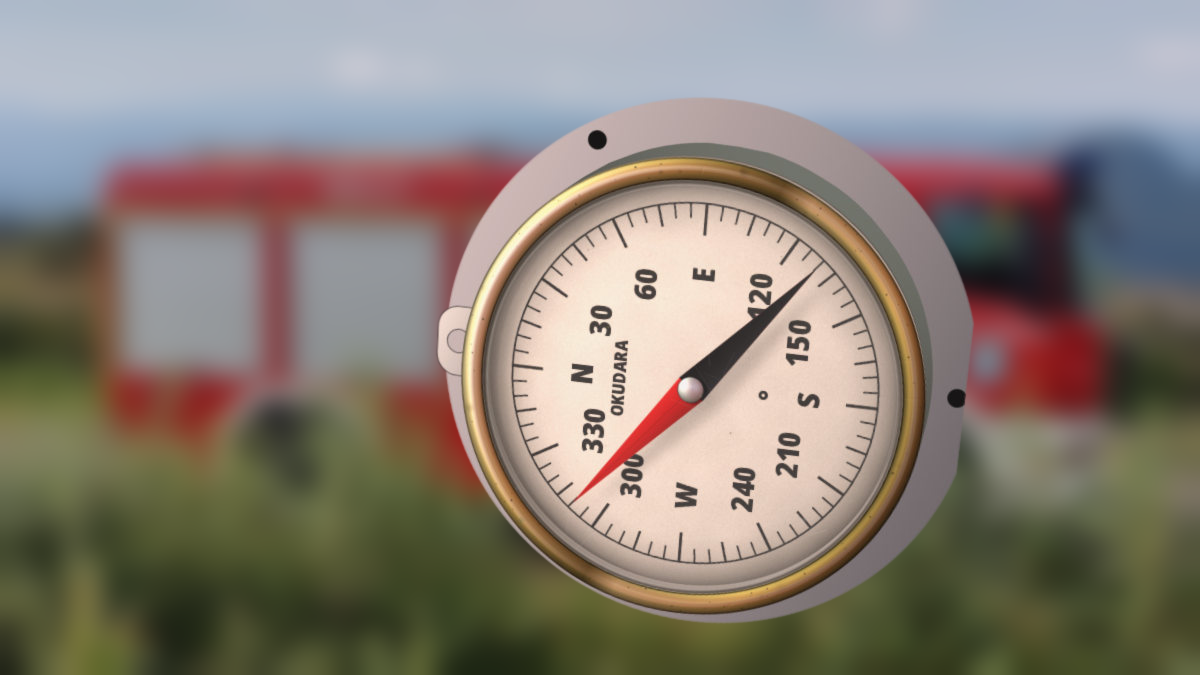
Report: 310; °
